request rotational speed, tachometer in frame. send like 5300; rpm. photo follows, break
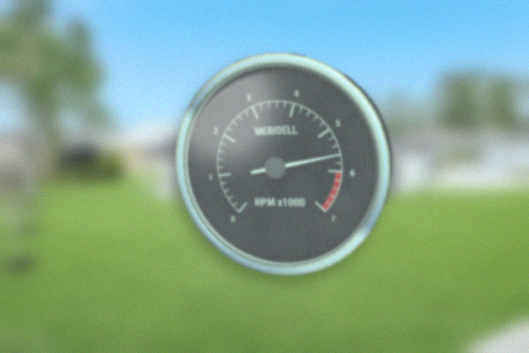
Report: 5600; rpm
